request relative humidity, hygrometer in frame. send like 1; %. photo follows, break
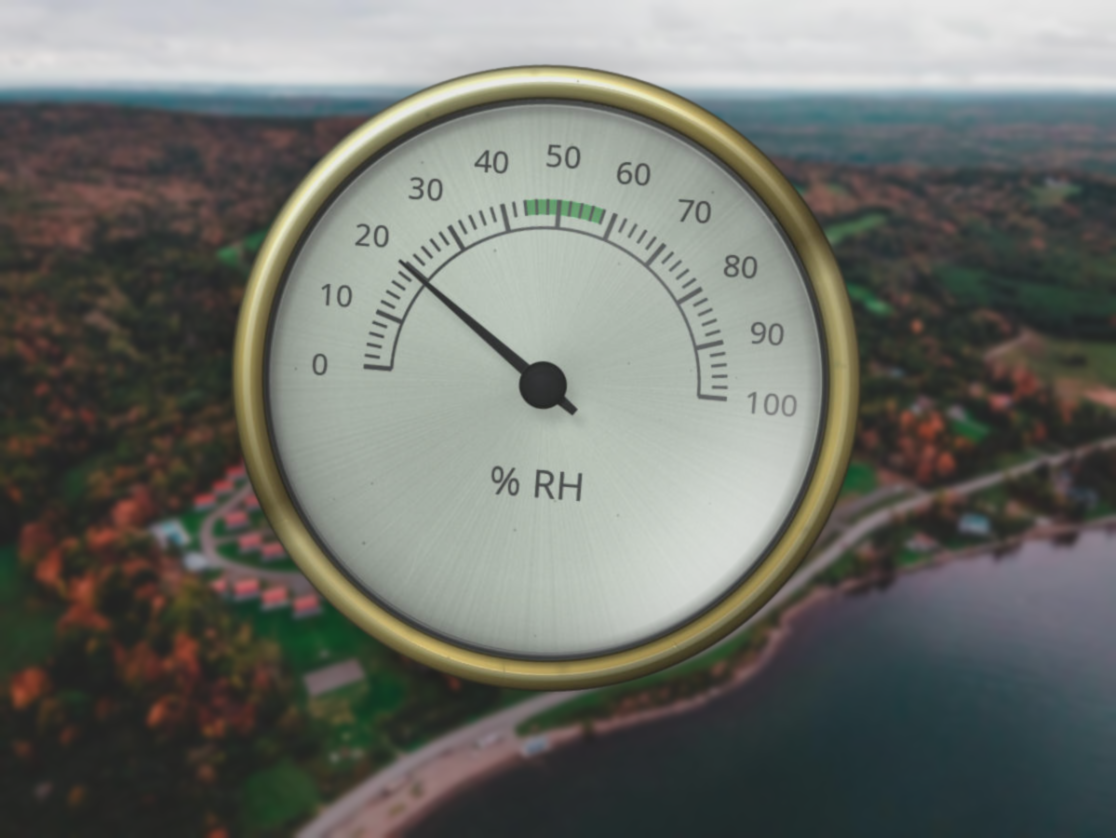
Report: 20; %
